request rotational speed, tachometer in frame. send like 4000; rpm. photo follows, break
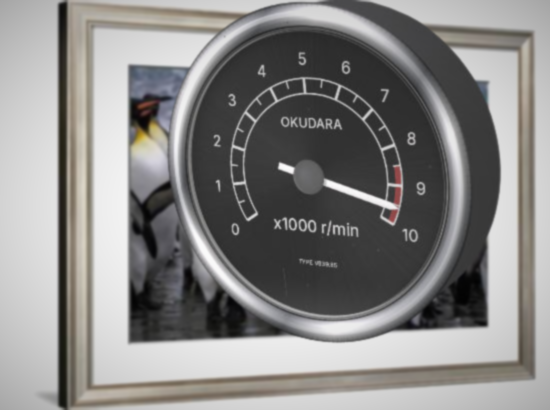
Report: 9500; rpm
